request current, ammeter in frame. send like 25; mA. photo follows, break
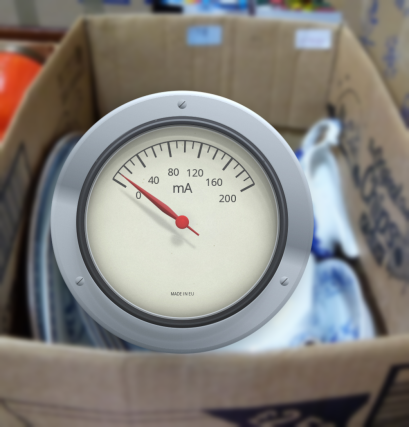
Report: 10; mA
